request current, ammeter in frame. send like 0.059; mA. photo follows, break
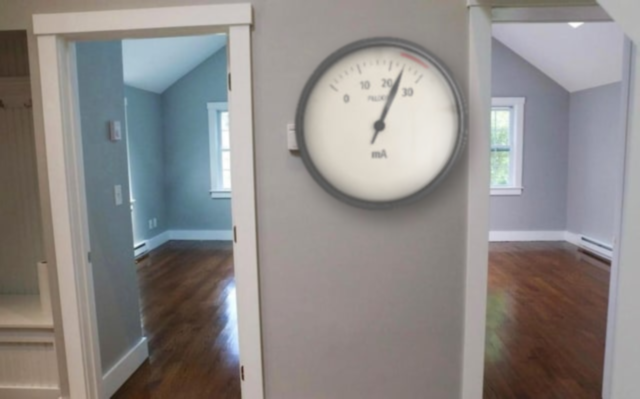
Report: 24; mA
